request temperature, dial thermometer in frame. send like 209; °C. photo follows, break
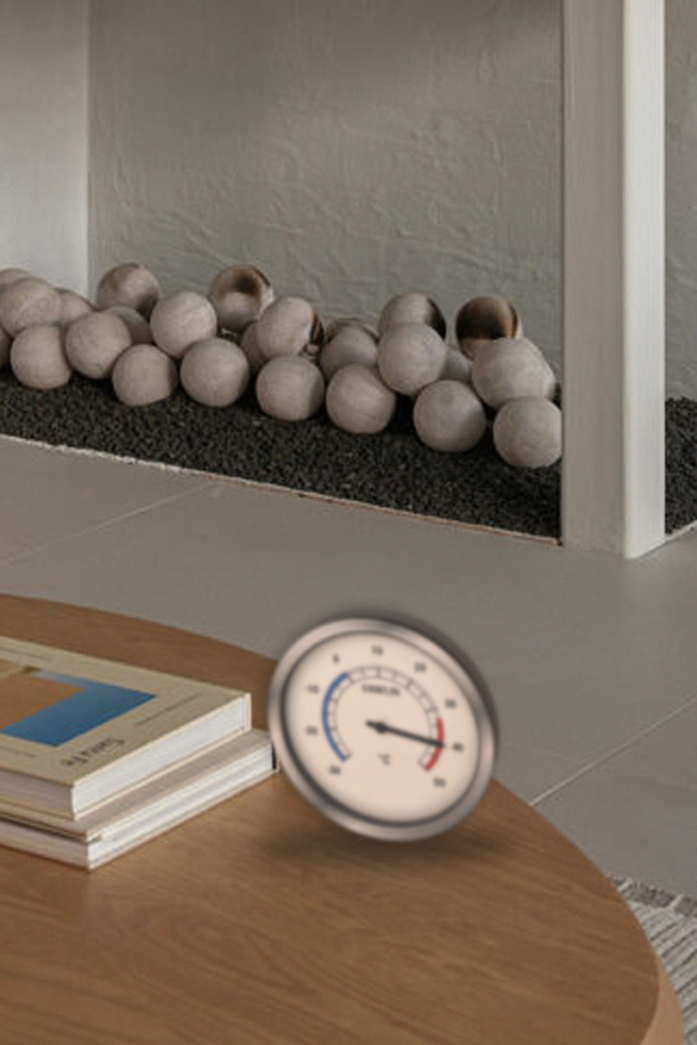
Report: 40; °C
